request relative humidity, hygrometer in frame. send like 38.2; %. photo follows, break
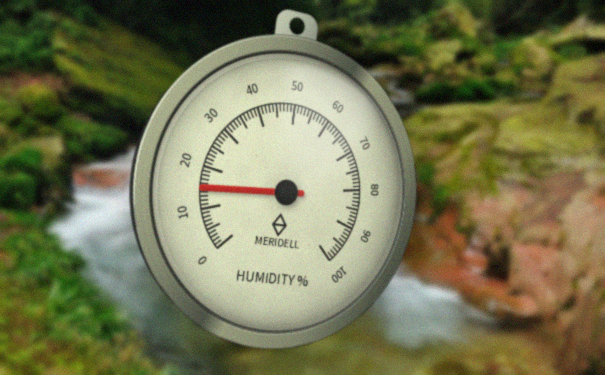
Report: 15; %
